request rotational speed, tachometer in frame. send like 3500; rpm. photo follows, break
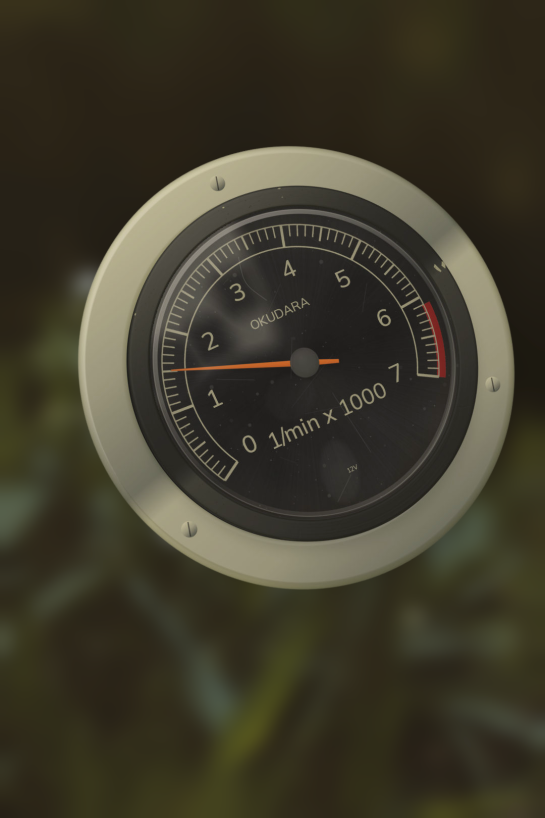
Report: 1500; rpm
